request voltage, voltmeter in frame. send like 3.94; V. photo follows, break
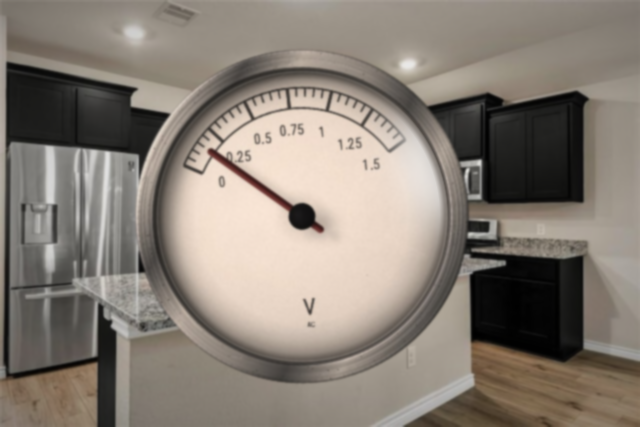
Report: 0.15; V
